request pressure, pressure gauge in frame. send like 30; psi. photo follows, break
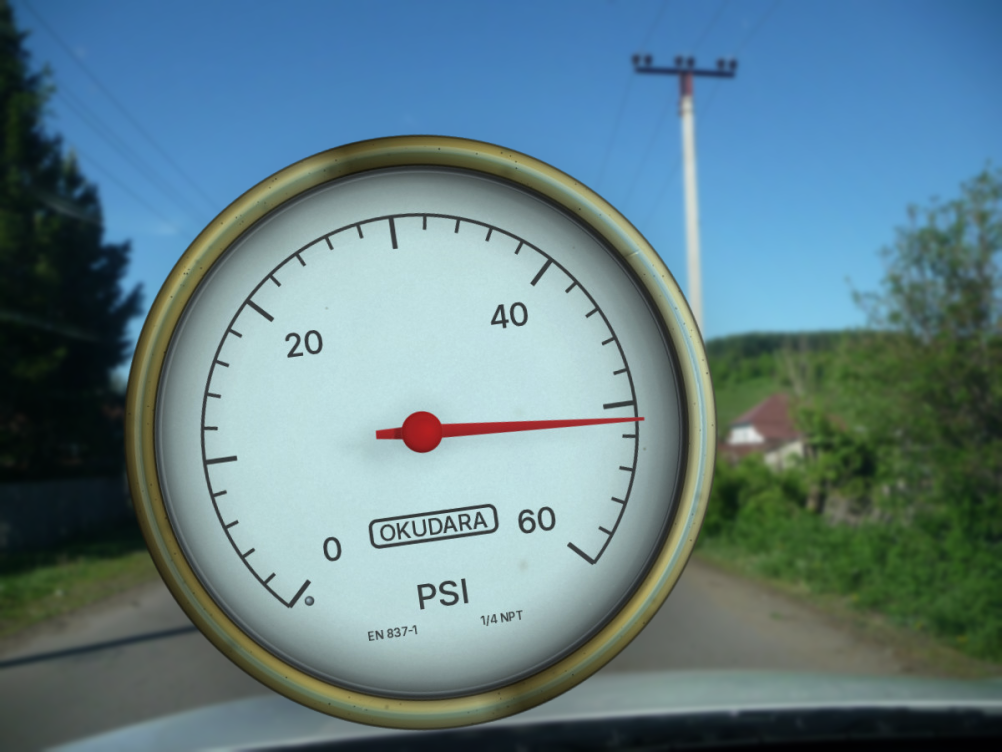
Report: 51; psi
